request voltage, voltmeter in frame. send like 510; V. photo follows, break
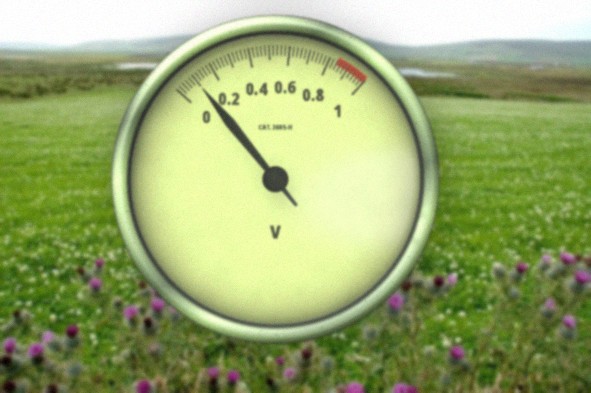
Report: 0.1; V
